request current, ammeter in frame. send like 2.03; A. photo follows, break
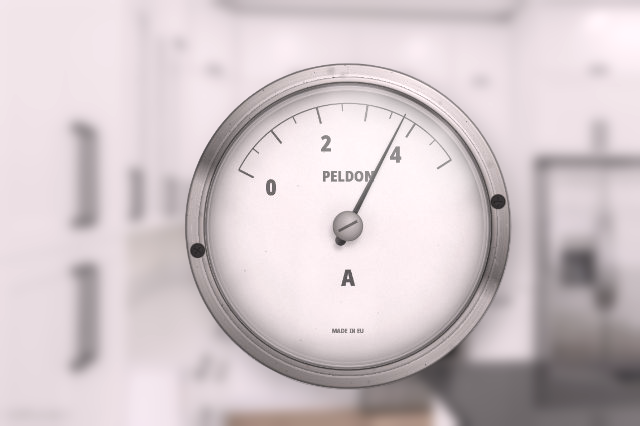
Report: 3.75; A
